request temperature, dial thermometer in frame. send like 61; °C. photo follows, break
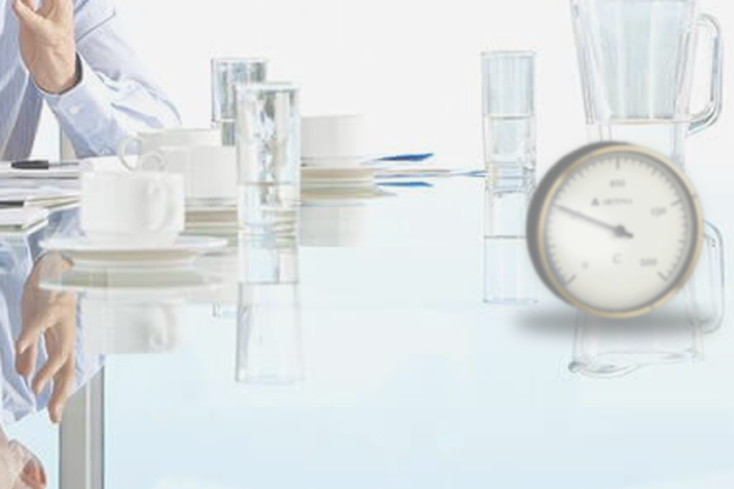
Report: 50; °C
